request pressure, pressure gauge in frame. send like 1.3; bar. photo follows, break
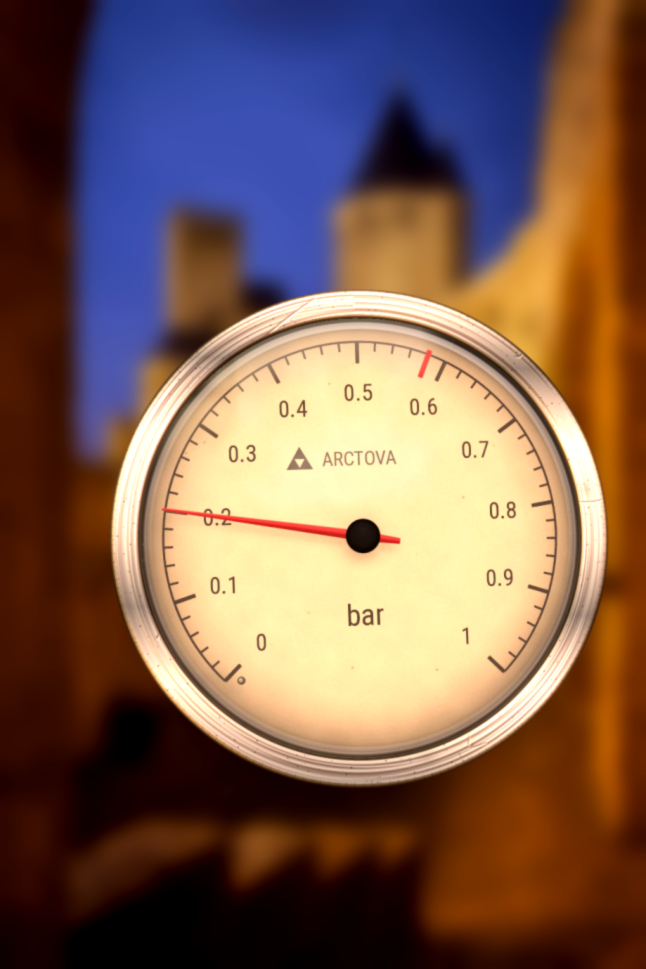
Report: 0.2; bar
